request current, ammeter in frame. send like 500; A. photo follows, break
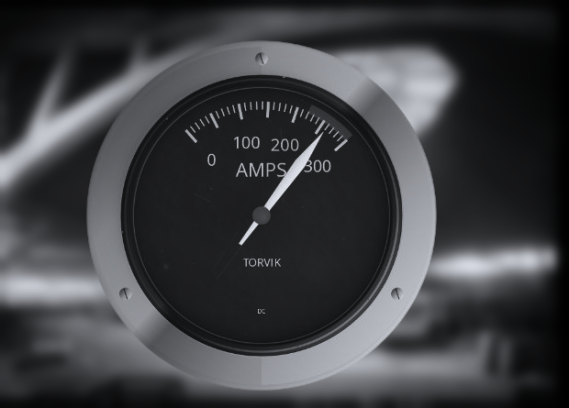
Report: 260; A
